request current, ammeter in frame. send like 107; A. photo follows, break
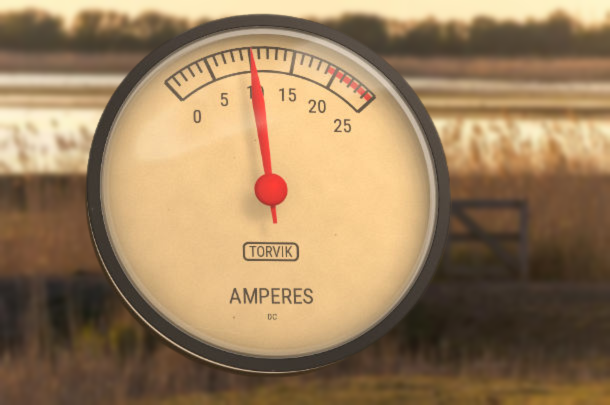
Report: 10; A
